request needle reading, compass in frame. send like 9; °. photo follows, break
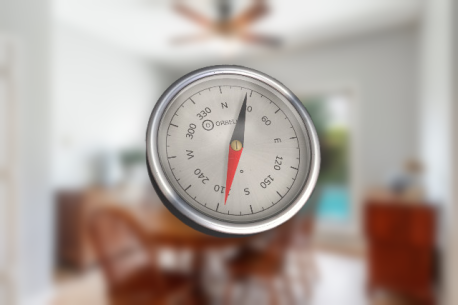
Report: 205; °
